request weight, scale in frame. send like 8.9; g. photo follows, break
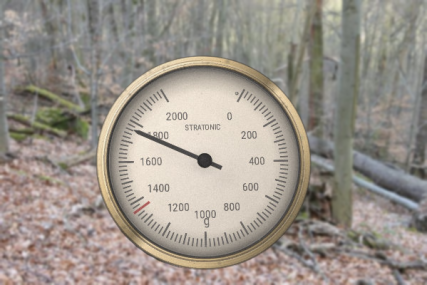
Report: 1760; g
